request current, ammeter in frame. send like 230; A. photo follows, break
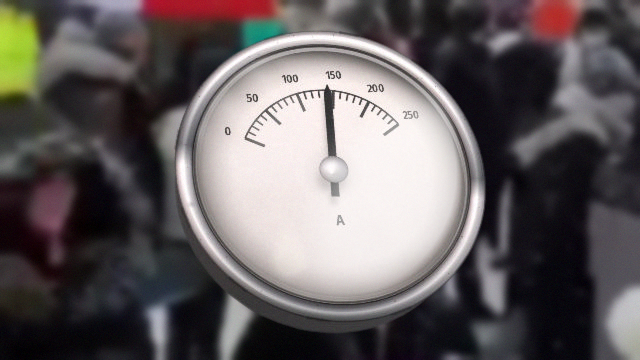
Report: 140; A
